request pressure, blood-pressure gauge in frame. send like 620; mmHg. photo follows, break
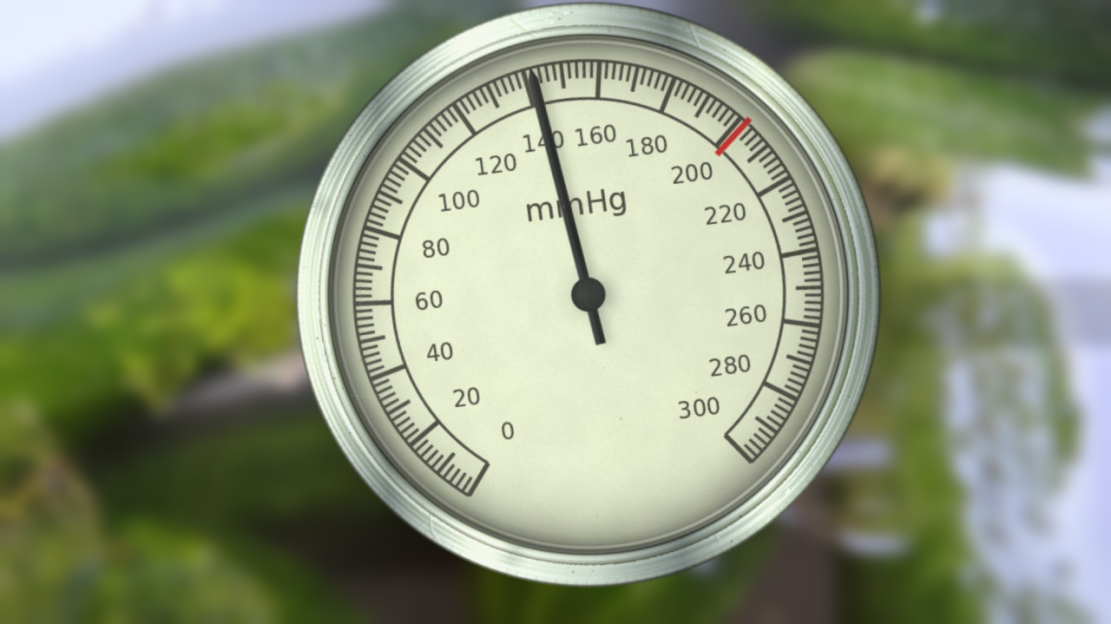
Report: 142; mmHg
